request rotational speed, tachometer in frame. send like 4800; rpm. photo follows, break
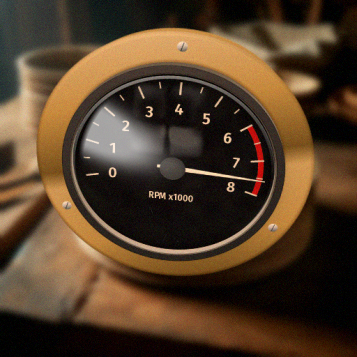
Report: 7500; rpm
